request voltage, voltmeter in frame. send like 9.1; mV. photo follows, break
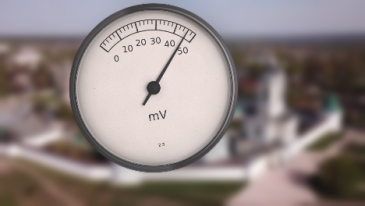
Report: 46; mV
